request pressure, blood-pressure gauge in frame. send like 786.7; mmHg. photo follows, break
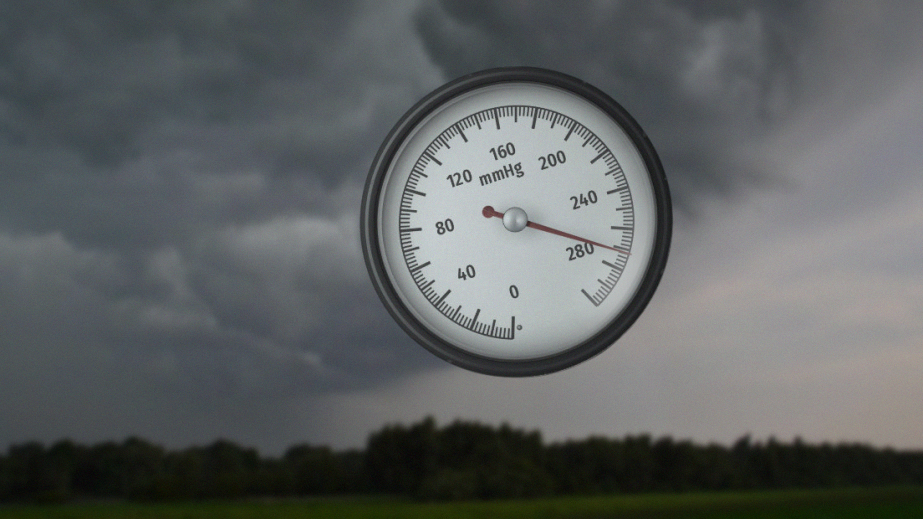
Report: 272; mmHg
